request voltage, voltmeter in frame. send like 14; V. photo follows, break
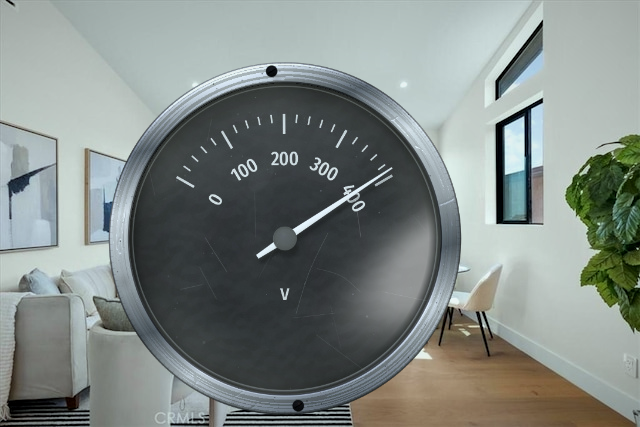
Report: 390; V
